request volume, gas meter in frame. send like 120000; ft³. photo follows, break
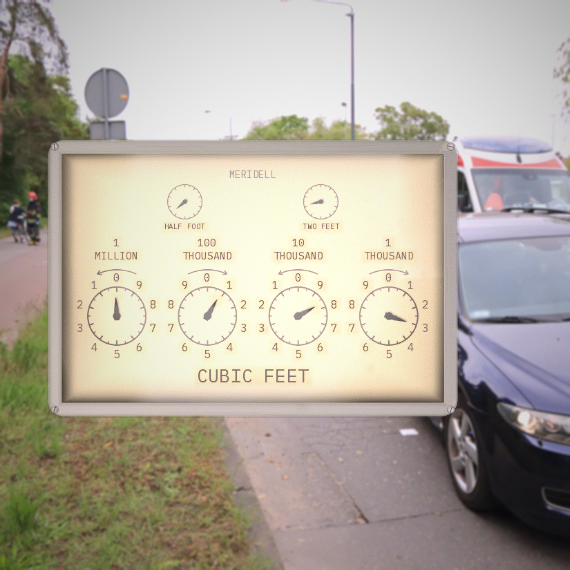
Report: 8300; ft³
